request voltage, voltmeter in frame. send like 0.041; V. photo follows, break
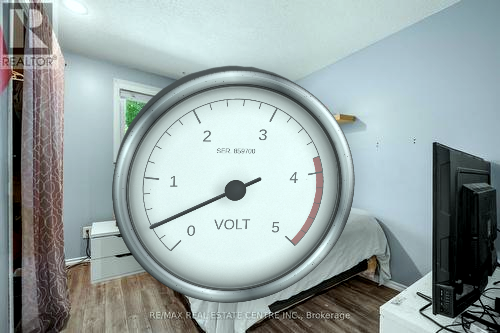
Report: 0.4; V
